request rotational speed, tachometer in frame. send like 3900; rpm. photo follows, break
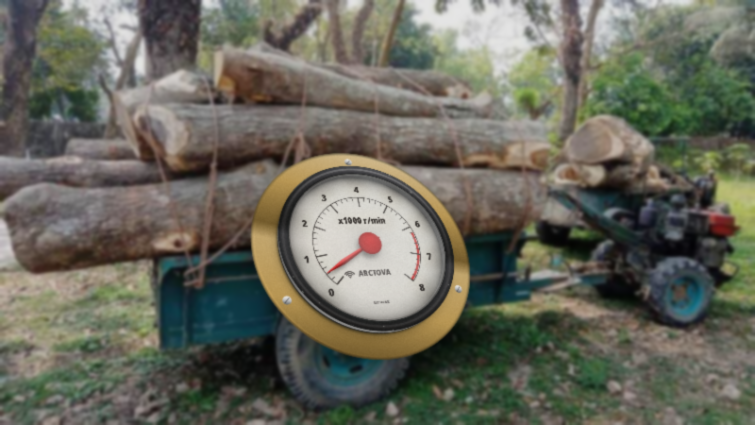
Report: 400; rpm
